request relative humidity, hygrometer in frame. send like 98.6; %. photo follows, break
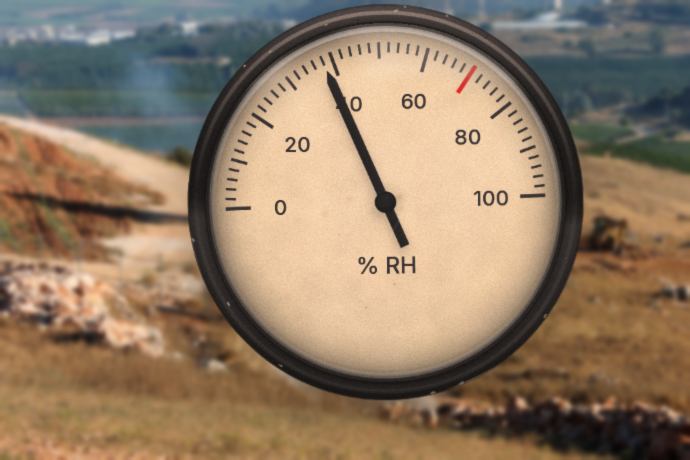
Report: 38; %
